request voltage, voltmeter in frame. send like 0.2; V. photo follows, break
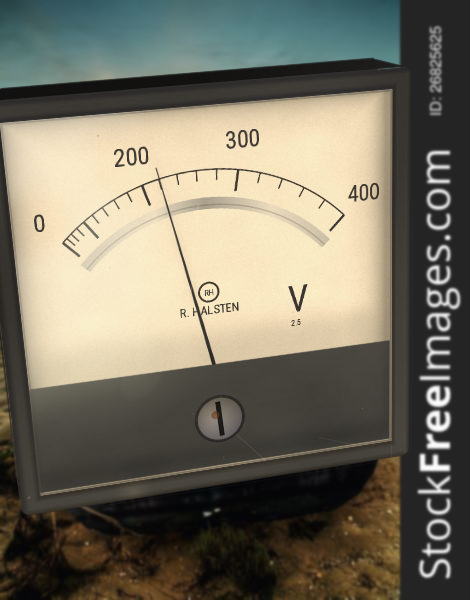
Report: 220; V
